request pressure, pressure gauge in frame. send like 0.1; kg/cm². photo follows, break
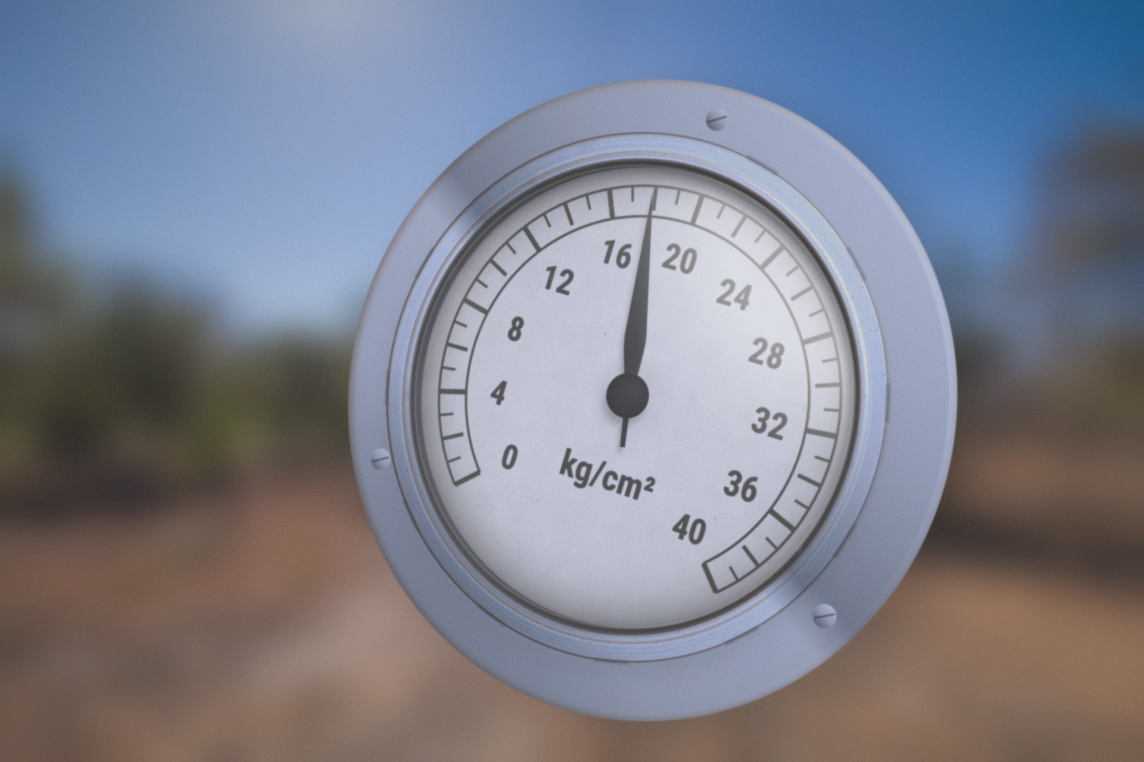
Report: 18; kg/cm²
